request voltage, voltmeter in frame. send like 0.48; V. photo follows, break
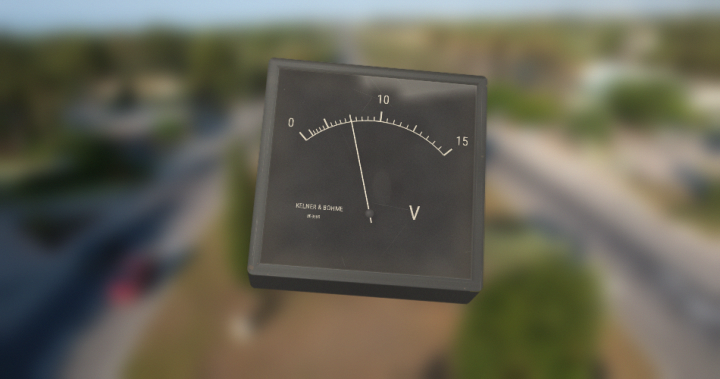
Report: 7.5; V
